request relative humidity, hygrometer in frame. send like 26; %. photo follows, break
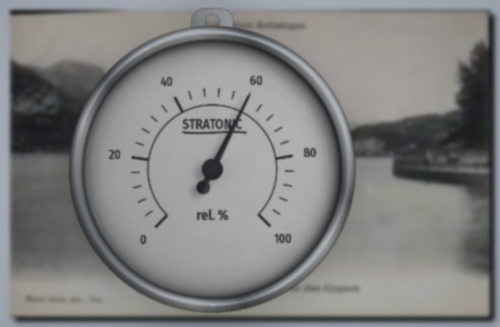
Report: 60; %
